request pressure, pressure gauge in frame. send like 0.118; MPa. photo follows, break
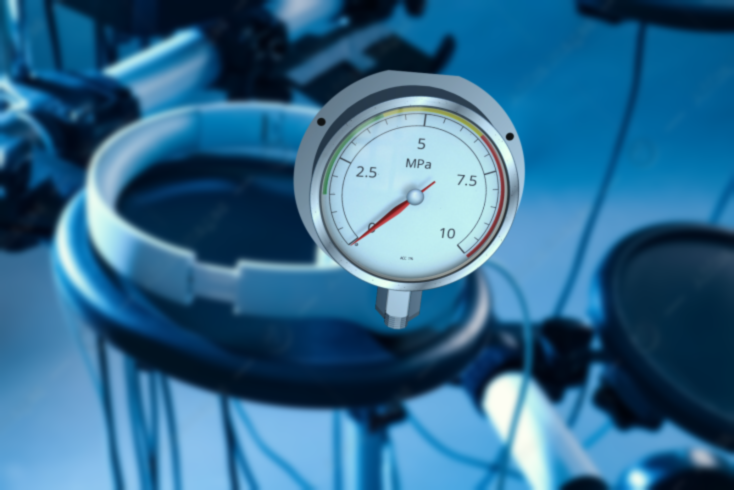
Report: 0; MPa
